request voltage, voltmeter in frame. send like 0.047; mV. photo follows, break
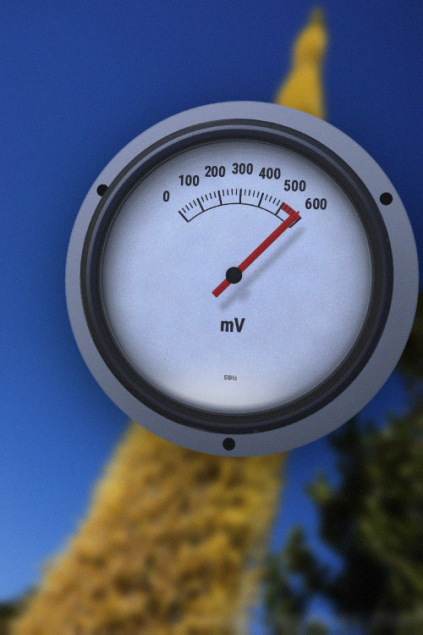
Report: 580; mV
